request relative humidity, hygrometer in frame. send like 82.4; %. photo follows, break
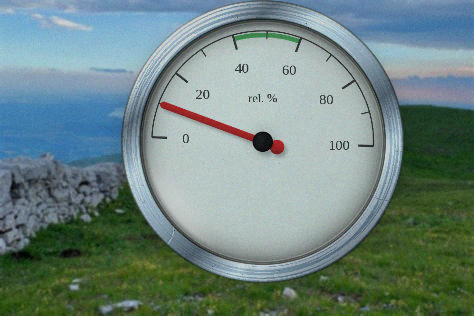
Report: 10; %
